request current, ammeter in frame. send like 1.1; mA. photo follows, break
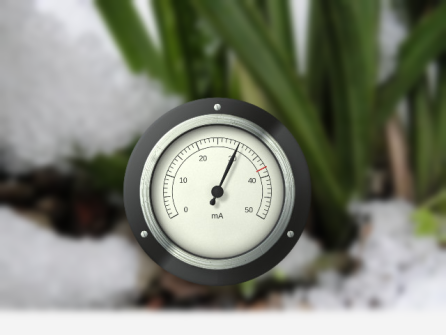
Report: 30; mA
